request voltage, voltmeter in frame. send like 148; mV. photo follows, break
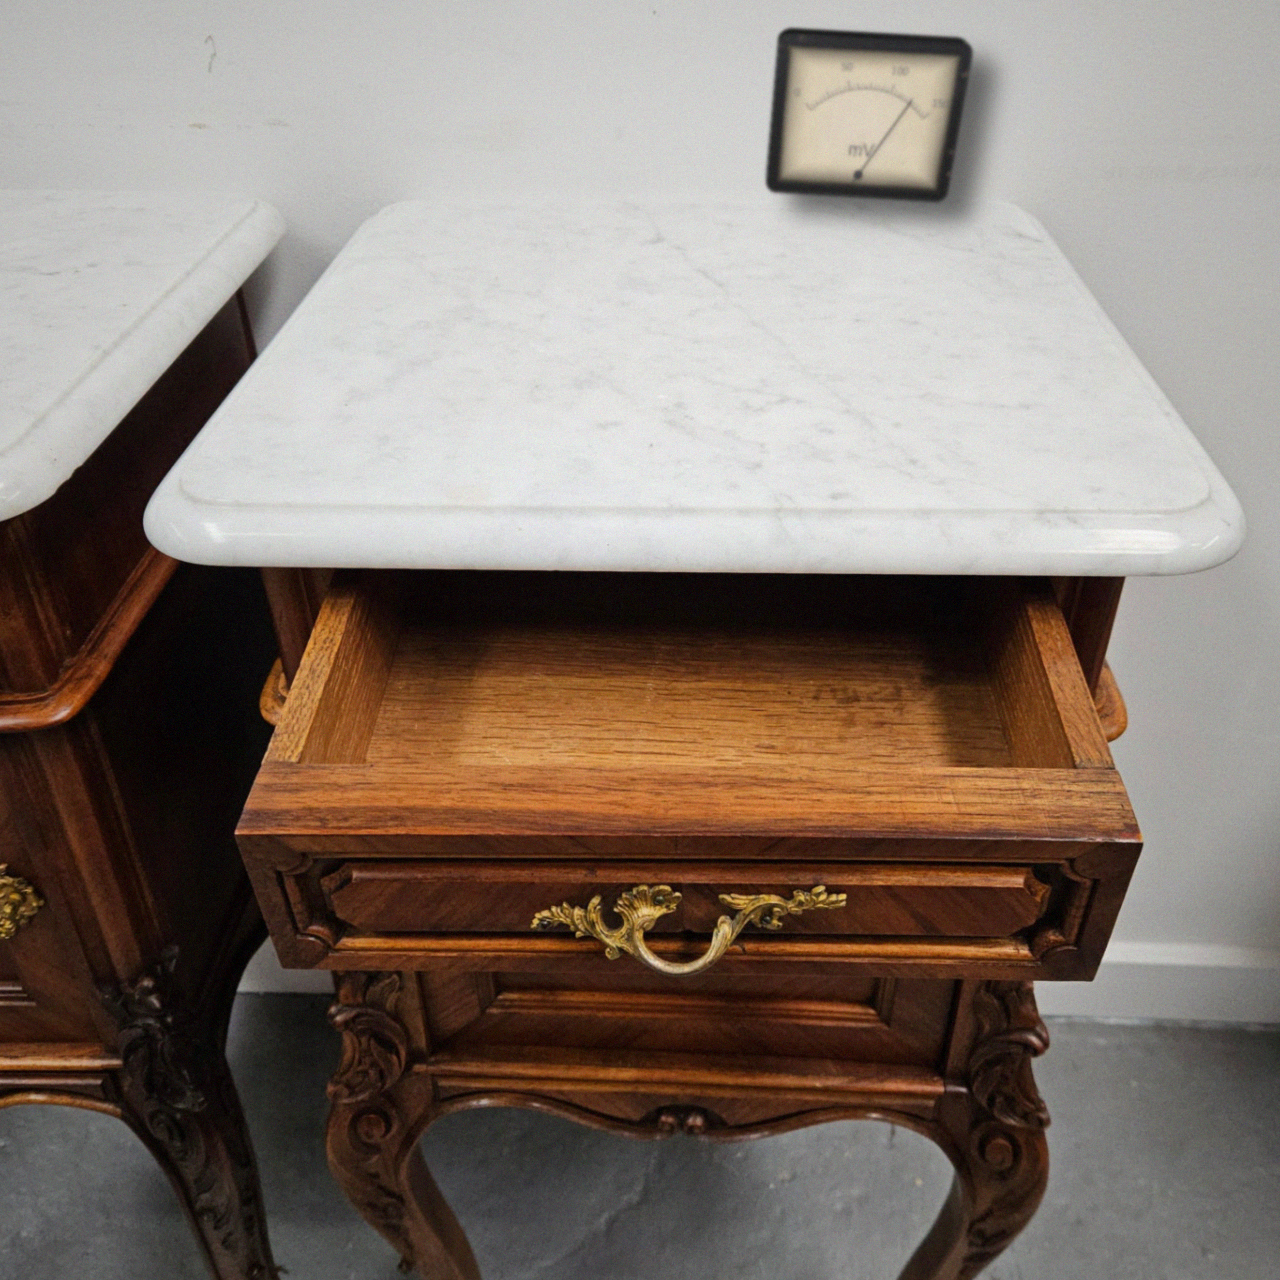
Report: 125; mV
